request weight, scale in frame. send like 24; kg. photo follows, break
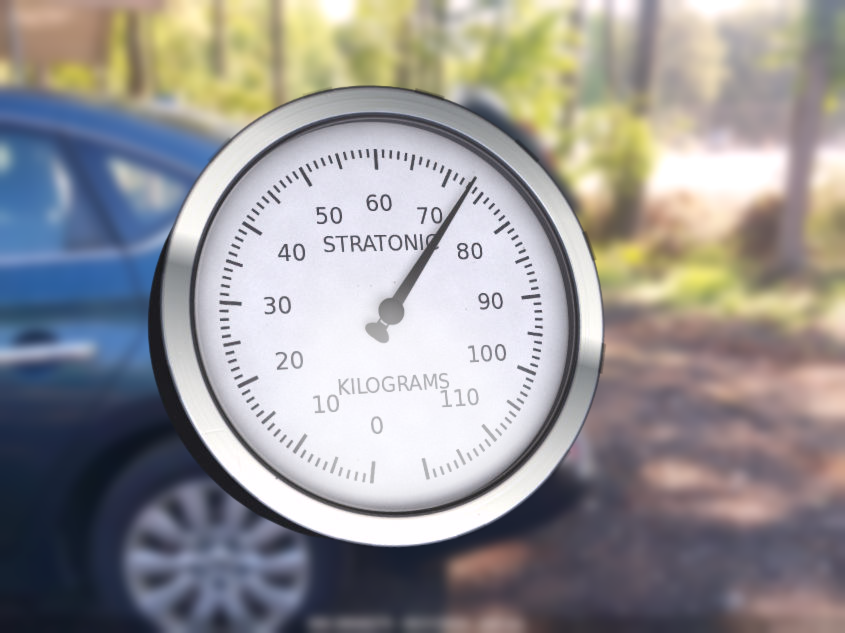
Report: 73; kg
